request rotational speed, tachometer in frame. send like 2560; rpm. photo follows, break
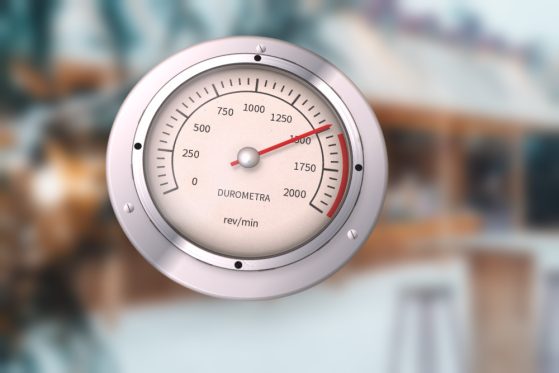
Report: 1500; rpm
